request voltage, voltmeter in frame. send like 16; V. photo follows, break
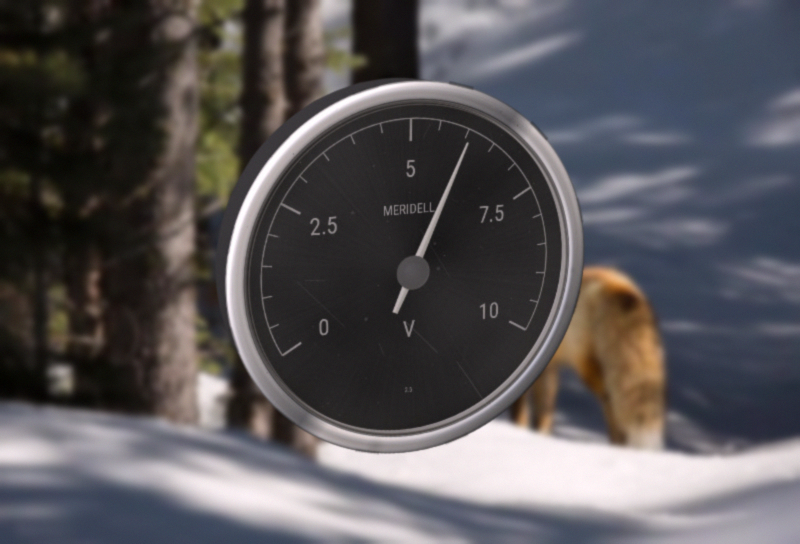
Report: 6; V
